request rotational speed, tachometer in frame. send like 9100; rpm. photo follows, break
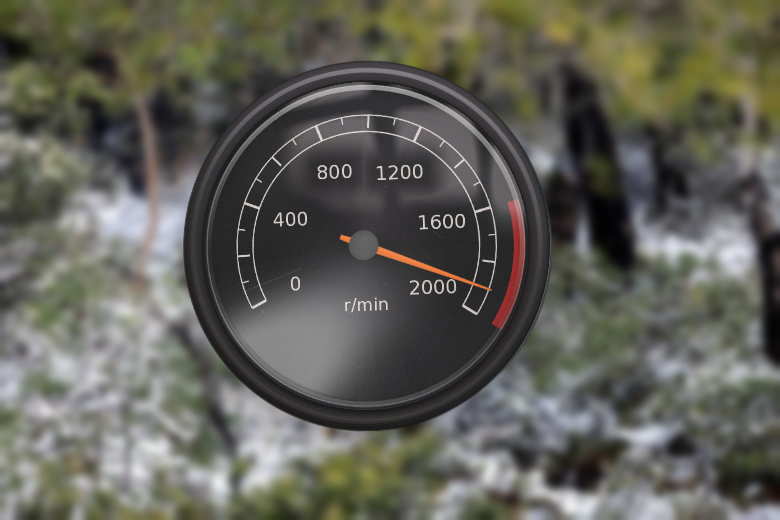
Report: 1900; rpm
